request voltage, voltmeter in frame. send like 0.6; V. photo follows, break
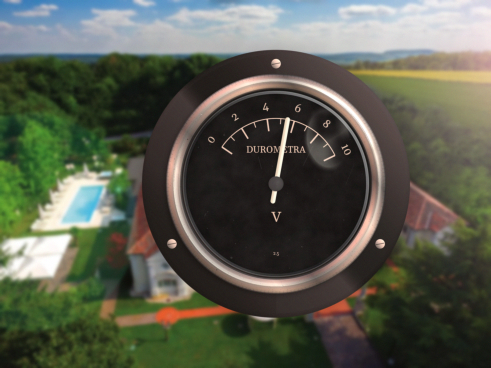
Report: 5.5; V
